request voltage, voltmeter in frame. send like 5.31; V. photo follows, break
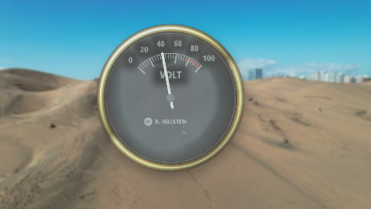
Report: 40; V
